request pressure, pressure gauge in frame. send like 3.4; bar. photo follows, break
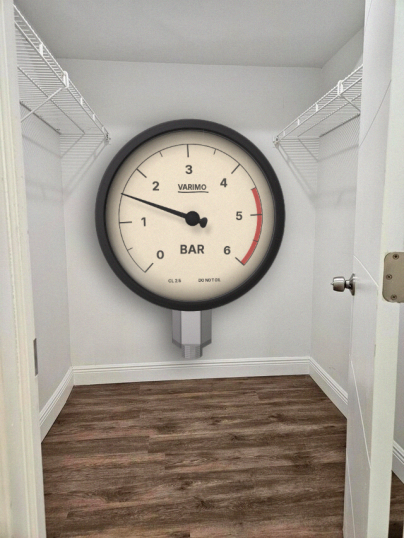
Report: 1.5; bar
